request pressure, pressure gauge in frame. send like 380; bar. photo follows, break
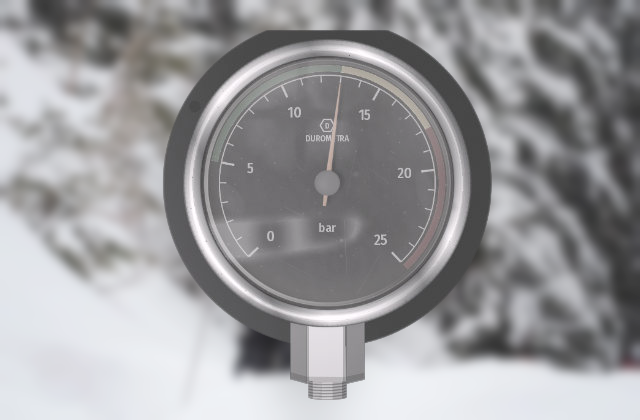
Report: 13; bar
